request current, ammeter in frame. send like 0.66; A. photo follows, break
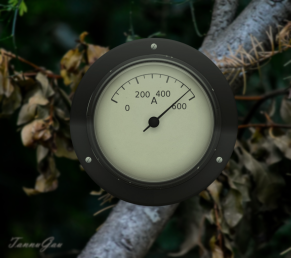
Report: 550; A
